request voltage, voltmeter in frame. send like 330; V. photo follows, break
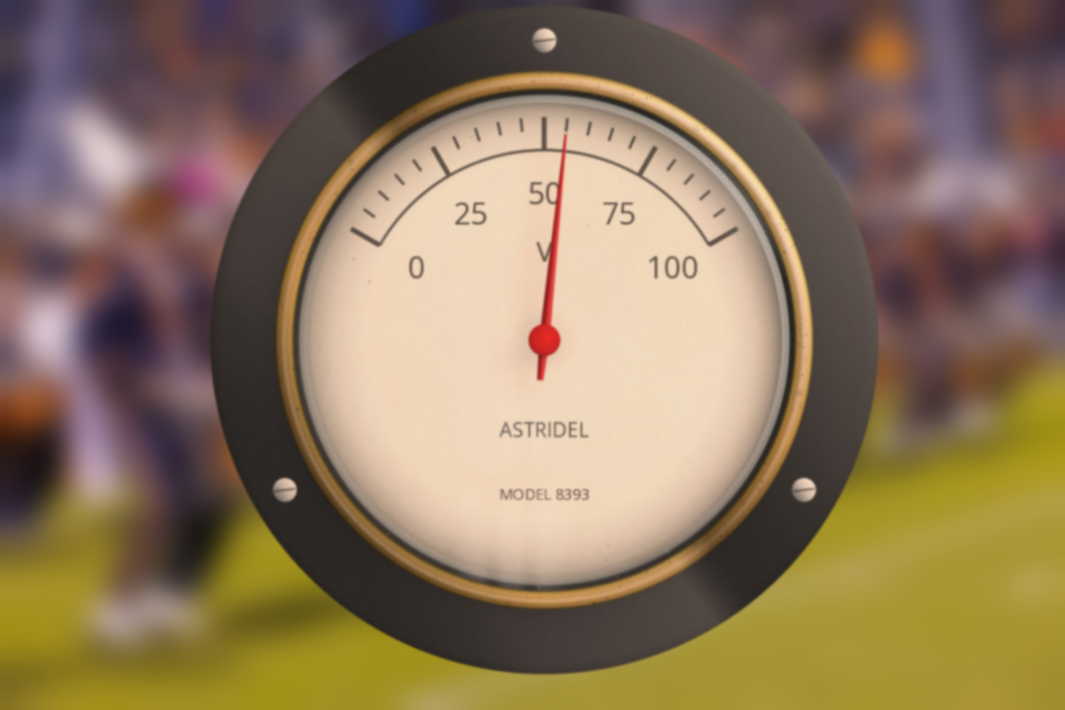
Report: 55; V
